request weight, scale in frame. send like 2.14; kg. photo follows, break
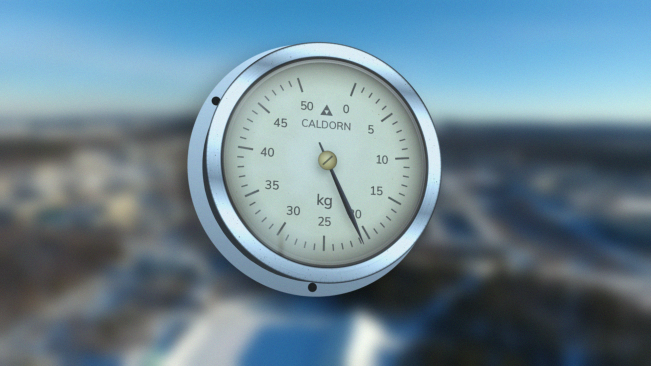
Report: 21; kg
